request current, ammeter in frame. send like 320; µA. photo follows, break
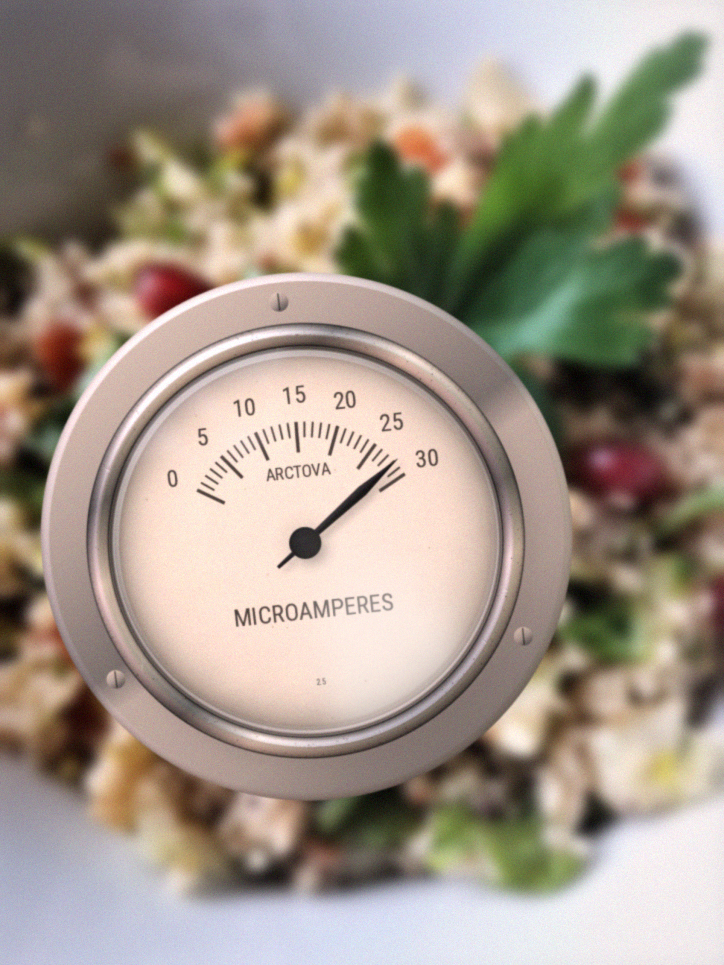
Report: 28; µA
